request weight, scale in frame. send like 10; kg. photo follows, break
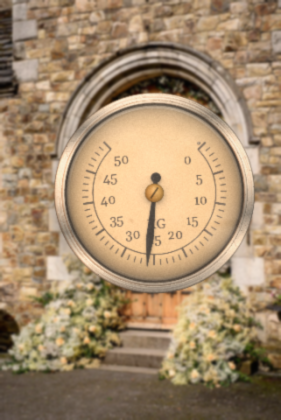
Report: 26; kg
